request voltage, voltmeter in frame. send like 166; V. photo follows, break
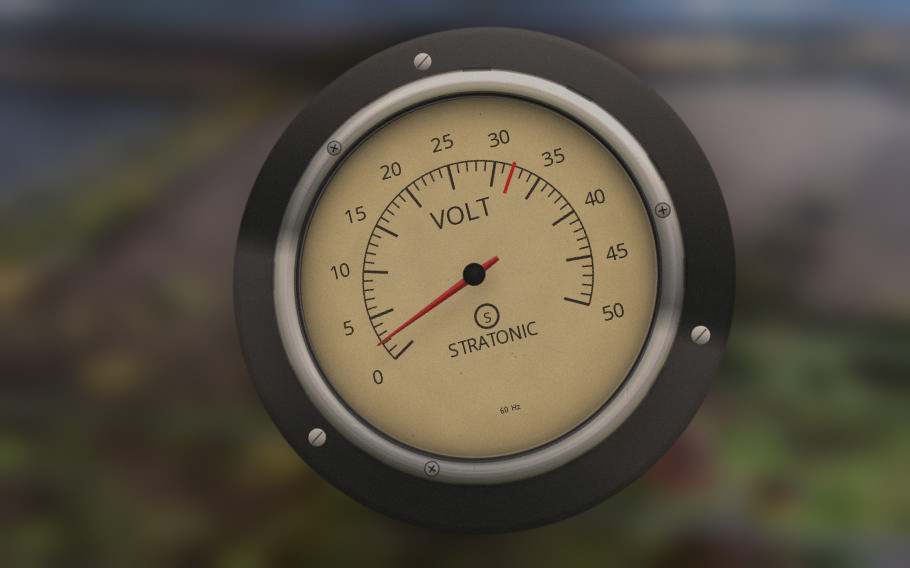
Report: 2; V
